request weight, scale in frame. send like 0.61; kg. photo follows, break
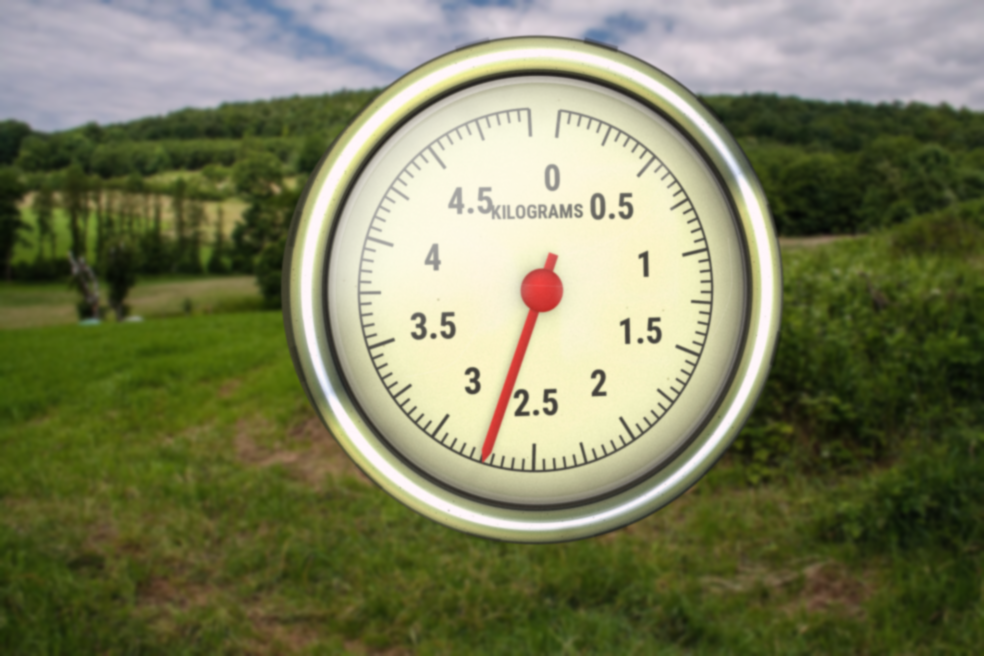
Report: 2.75; kg
